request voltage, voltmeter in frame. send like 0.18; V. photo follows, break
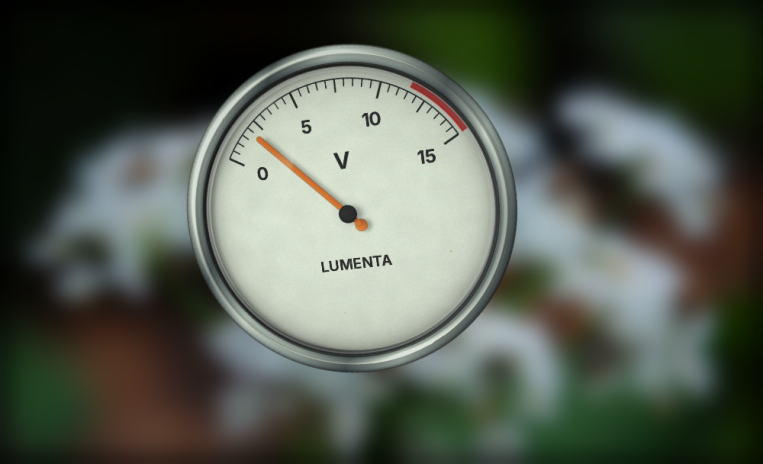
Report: 2; V
